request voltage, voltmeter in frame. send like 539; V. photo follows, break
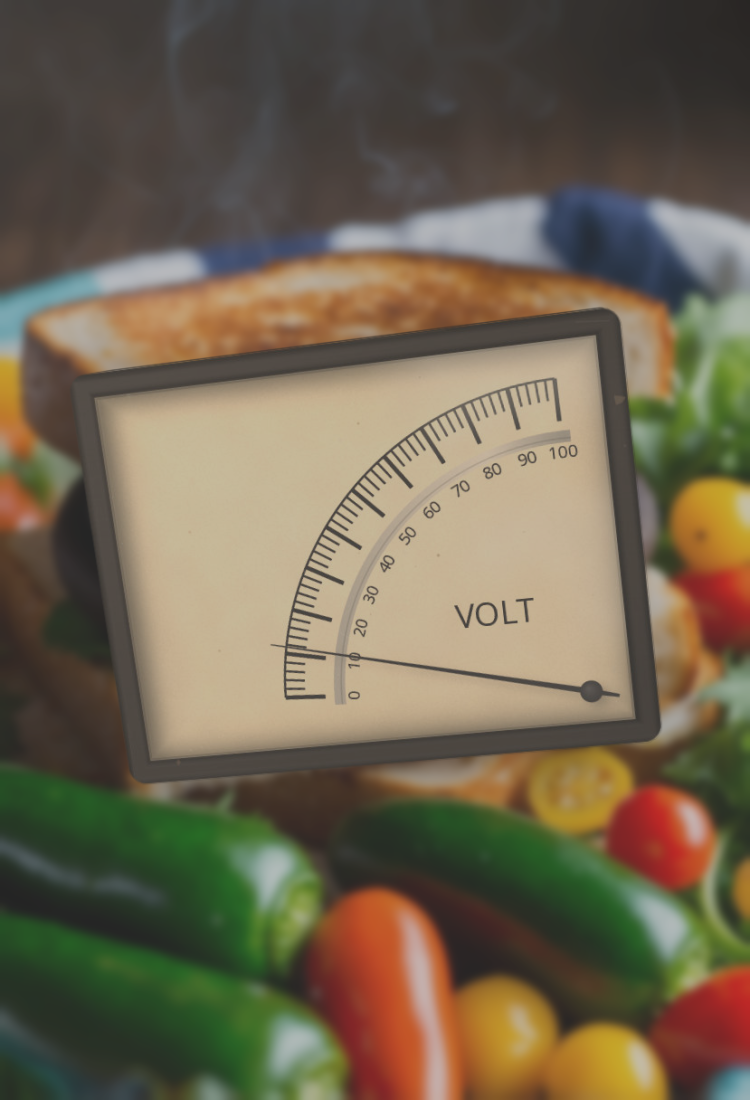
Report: 12; V
